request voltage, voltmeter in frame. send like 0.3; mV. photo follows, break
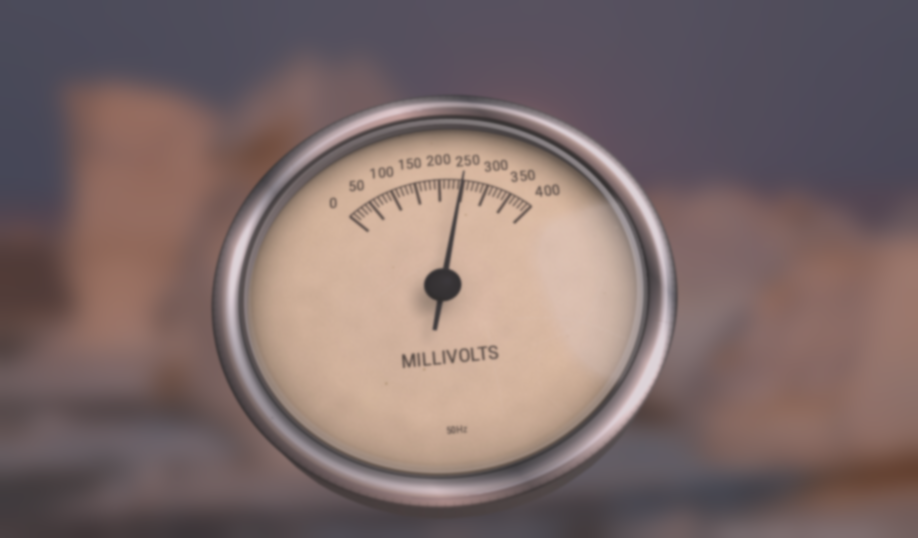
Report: 250; mV
